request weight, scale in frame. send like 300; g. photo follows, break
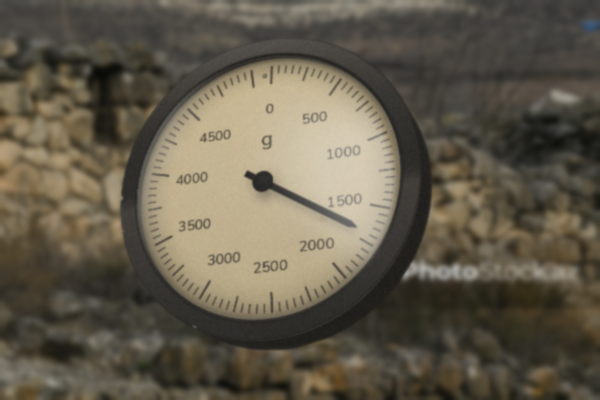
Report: 1700; g
